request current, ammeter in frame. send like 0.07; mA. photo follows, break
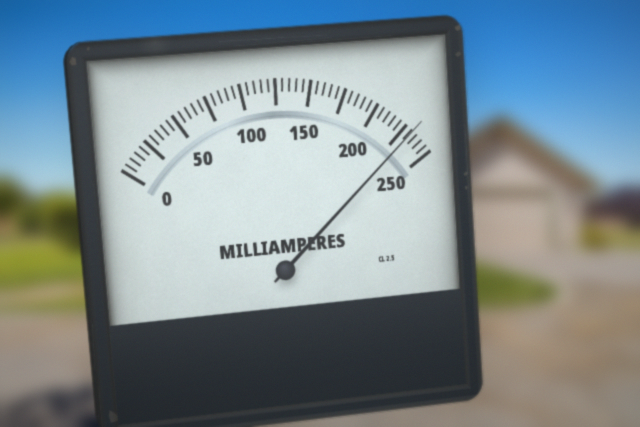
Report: 230; mA
